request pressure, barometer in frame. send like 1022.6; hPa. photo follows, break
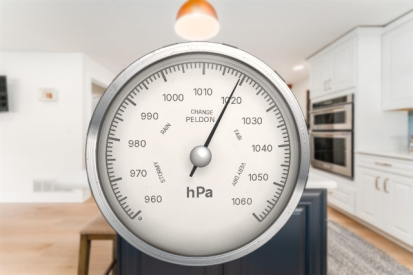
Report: 1019; hPa
